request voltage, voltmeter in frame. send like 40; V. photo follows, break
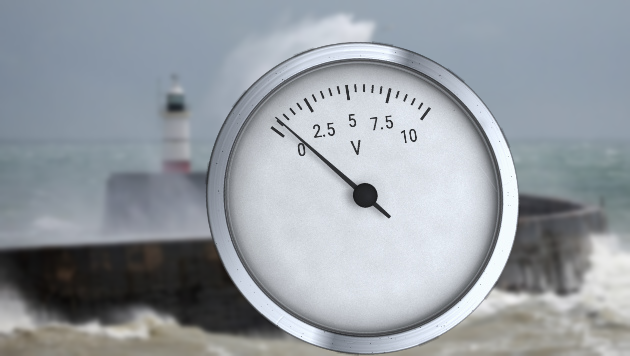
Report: 0.5; V
